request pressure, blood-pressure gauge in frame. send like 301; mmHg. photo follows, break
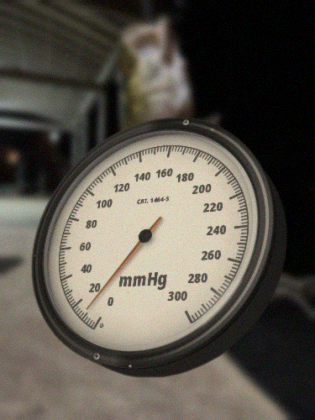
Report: 10; mmHg
